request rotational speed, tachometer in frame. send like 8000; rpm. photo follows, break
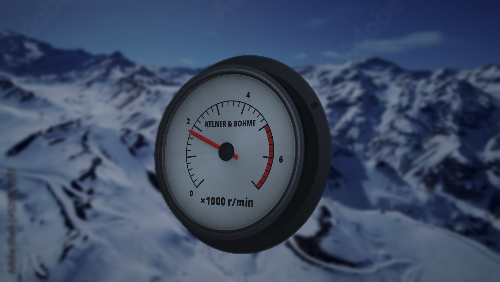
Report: 1800; rpm
